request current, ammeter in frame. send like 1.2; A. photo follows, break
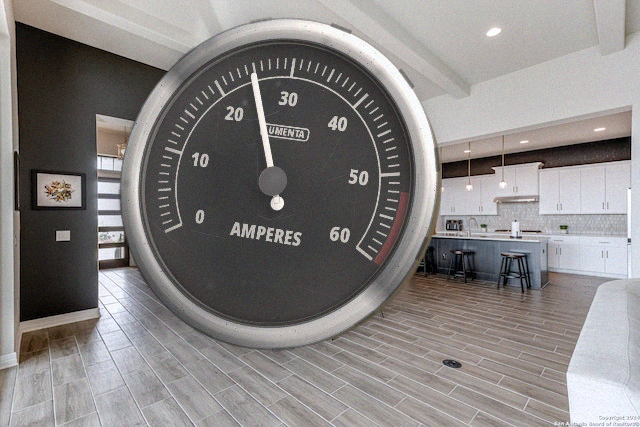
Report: 25; A
